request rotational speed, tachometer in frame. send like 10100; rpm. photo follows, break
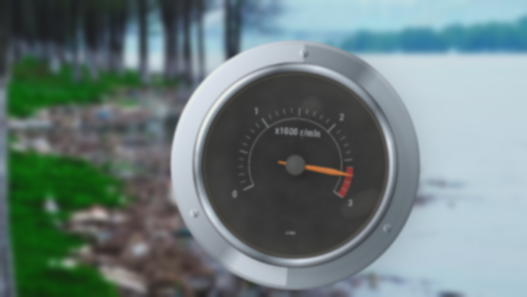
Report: 2700; rpm
